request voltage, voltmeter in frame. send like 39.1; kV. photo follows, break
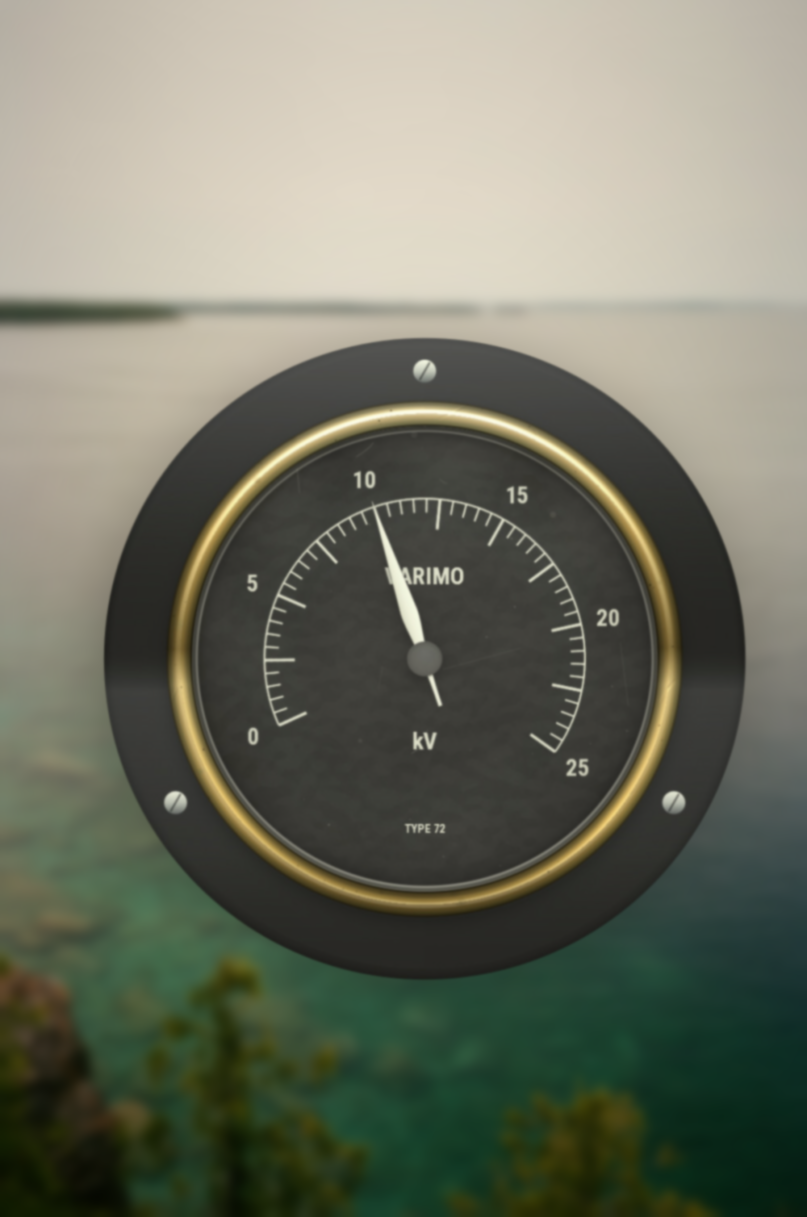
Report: 10; kV
